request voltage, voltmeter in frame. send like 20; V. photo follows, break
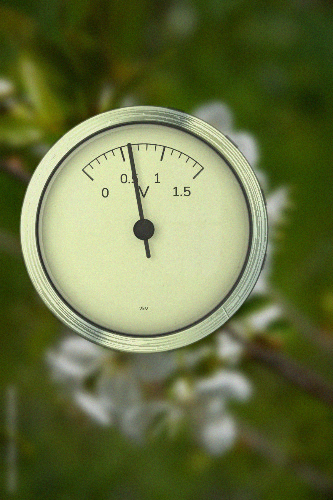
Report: 0.6; V
